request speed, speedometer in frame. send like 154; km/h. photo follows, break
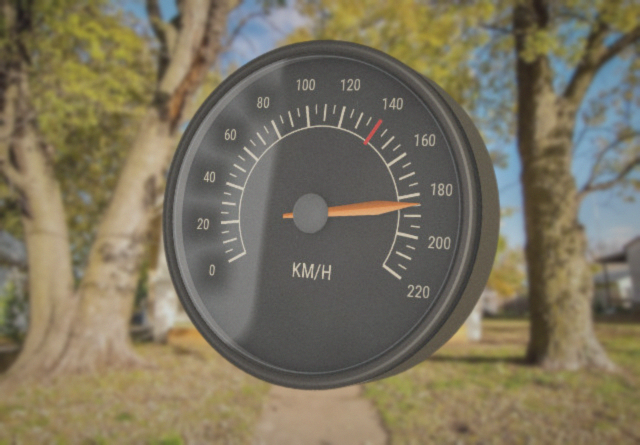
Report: 185; km/h
